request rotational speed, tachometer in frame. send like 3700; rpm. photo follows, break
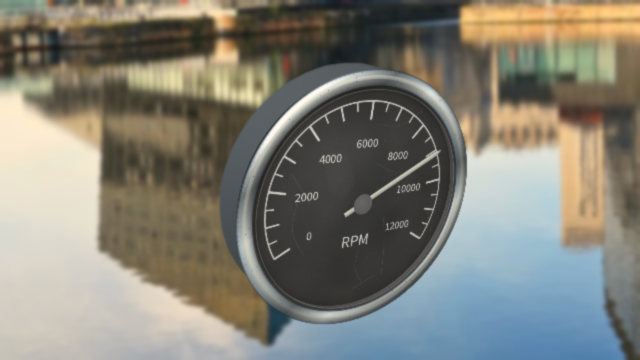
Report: 9000; rpm
